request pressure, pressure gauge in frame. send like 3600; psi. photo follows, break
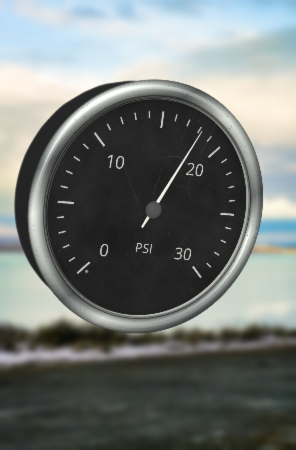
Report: 18; psi
